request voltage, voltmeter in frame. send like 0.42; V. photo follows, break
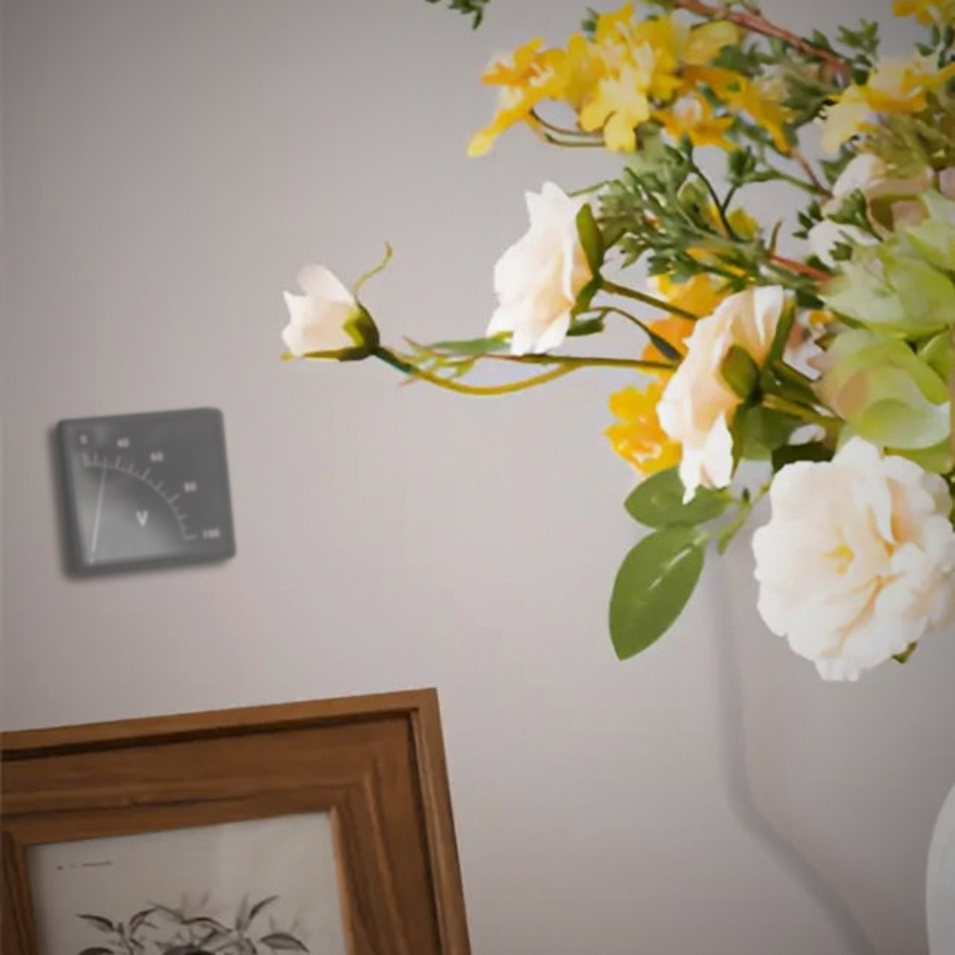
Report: 30; V
